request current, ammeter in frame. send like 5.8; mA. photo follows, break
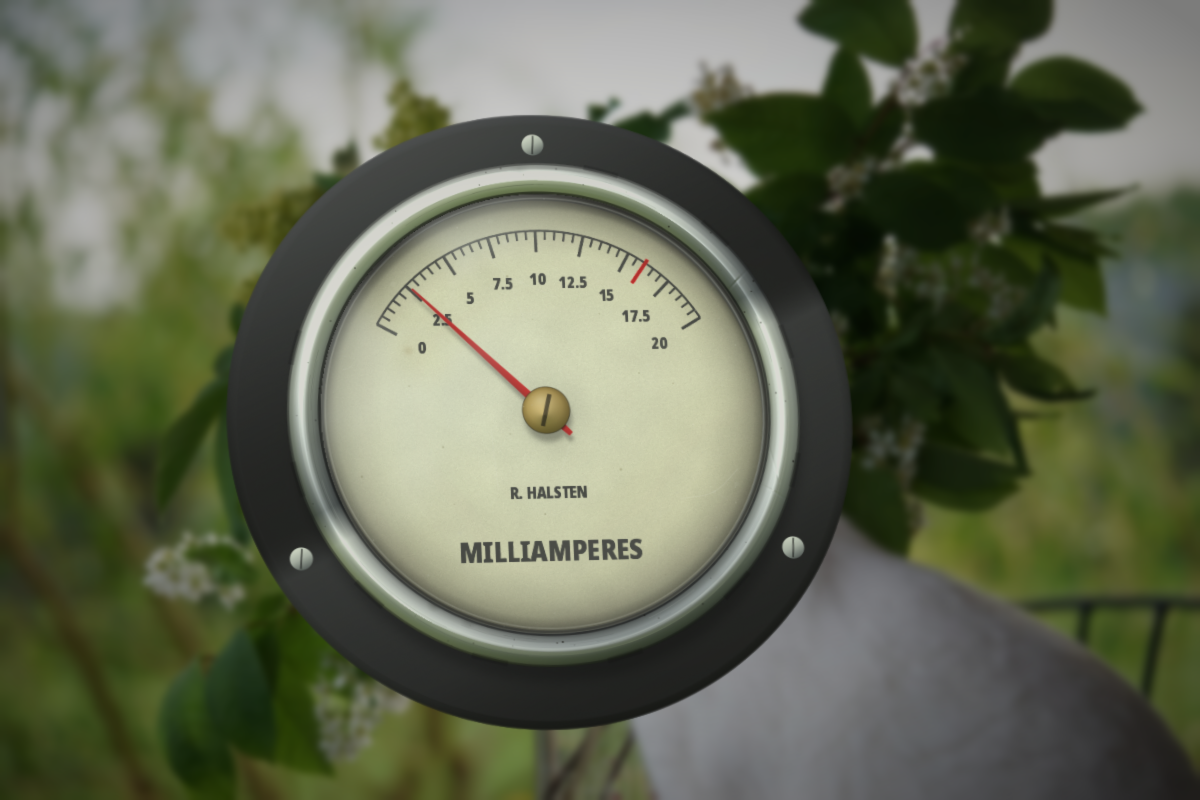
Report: 2.5; mA
